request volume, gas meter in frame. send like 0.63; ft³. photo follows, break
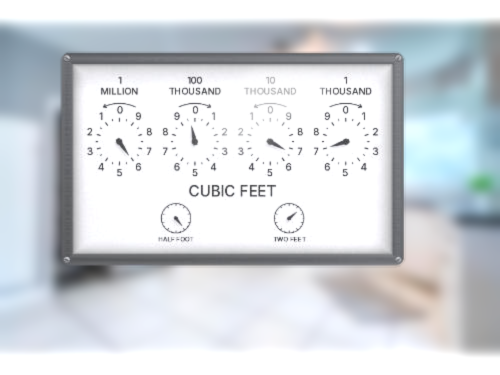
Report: 596700; ft³
